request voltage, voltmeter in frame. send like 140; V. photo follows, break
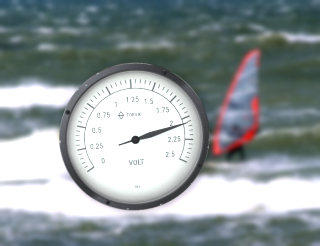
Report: 2.05; V
